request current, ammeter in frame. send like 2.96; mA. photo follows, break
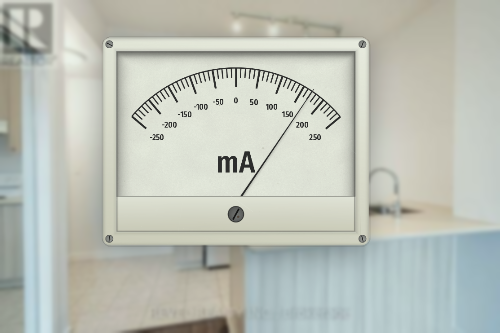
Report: 170; mA
